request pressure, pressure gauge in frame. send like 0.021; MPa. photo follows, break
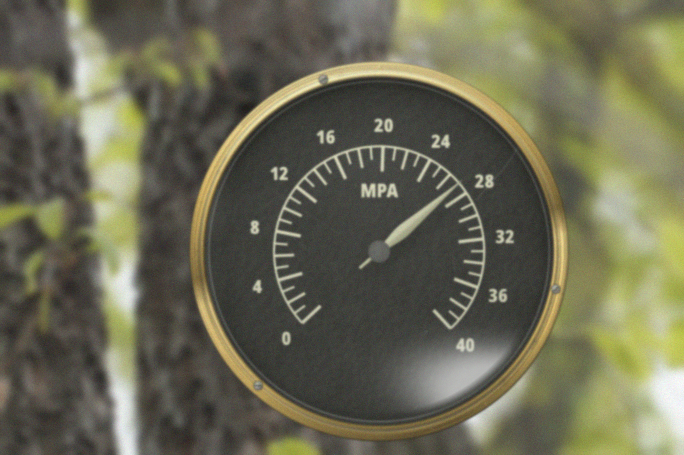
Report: 27; MPa
